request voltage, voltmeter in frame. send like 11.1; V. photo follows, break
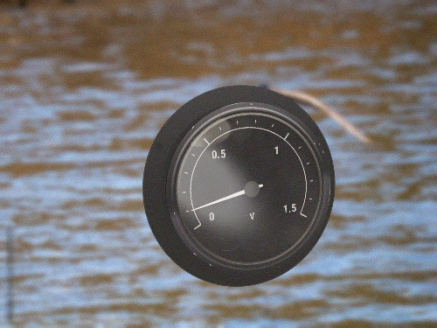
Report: 0.1; V
